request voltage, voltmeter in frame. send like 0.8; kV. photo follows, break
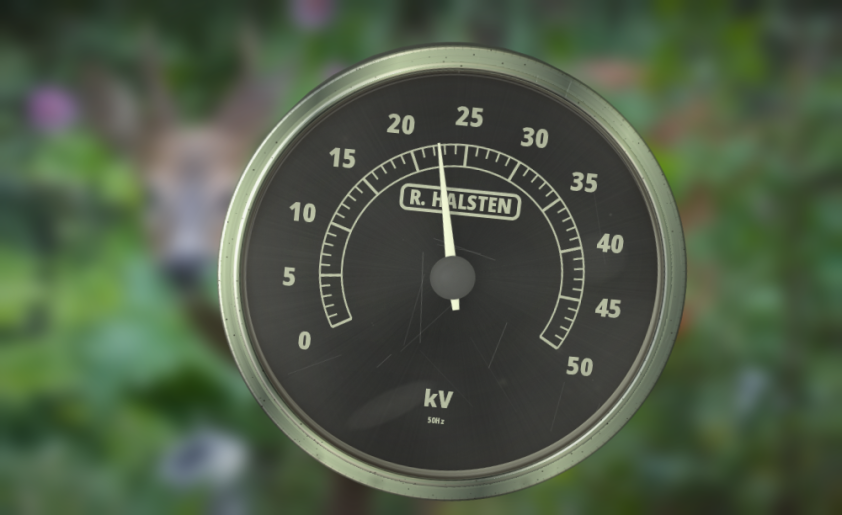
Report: 22.5; kV
